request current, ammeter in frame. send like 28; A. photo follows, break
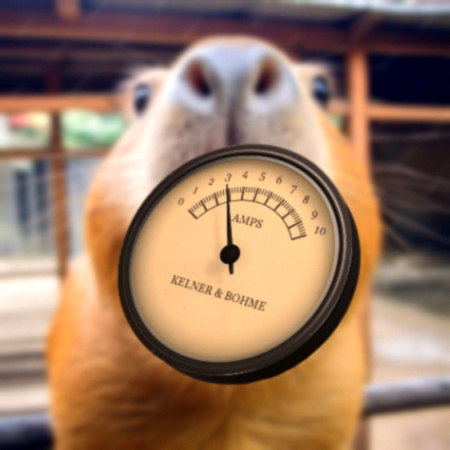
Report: 3; A
